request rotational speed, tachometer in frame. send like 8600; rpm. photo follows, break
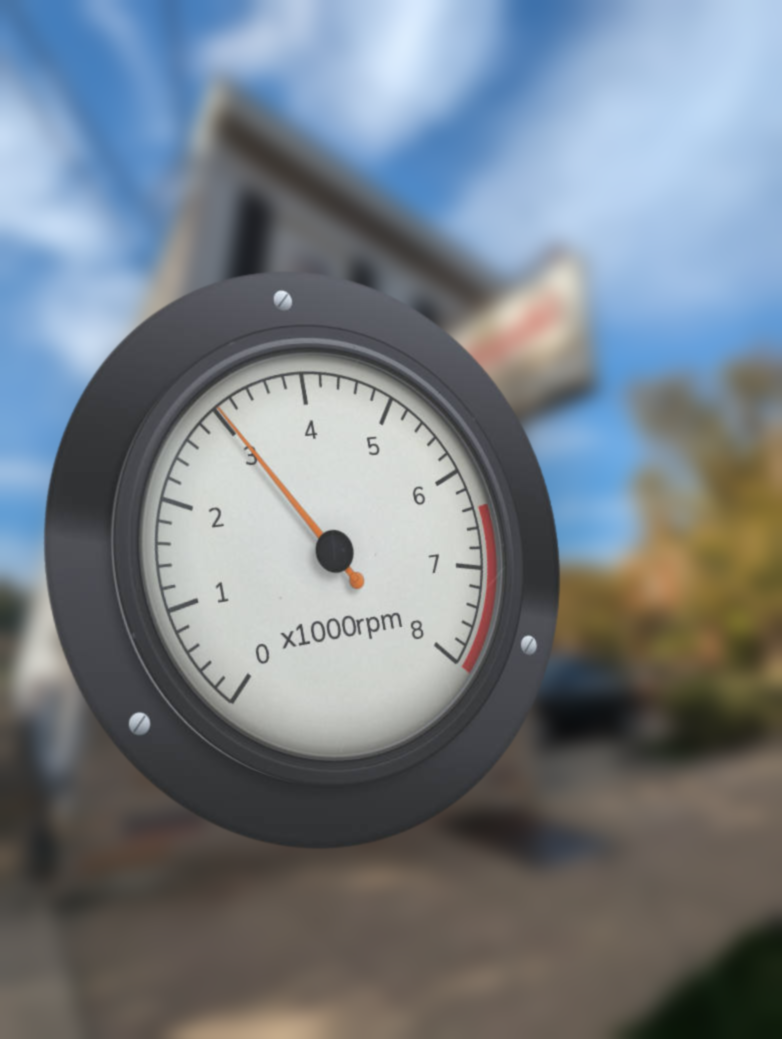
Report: 3000; rpm
